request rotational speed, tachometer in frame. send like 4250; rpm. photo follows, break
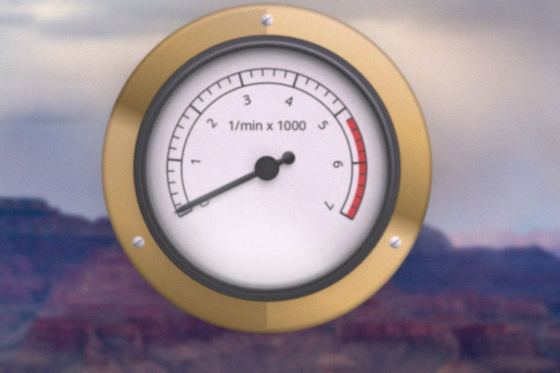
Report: 100; rpm
